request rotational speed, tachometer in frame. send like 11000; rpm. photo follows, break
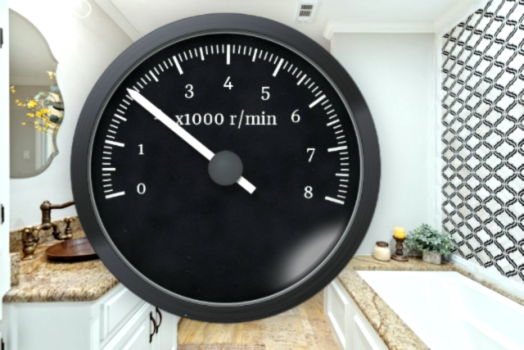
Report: 2000; rpm
